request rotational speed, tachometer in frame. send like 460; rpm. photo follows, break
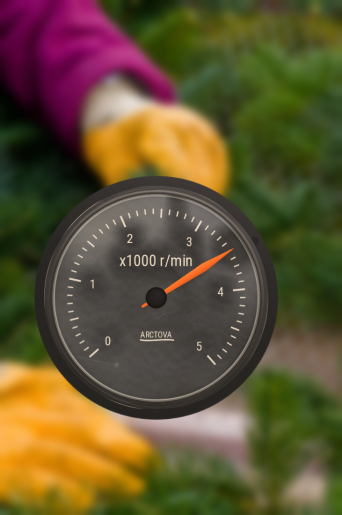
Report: 3500; rpm
